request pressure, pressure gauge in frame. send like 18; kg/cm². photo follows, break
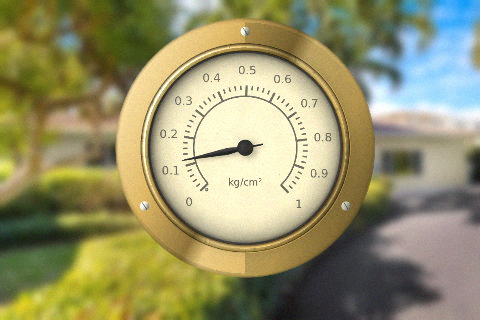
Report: 0.12; kg/cm²
